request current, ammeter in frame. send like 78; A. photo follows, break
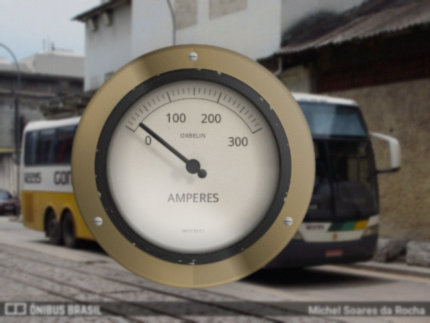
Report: 20; A
